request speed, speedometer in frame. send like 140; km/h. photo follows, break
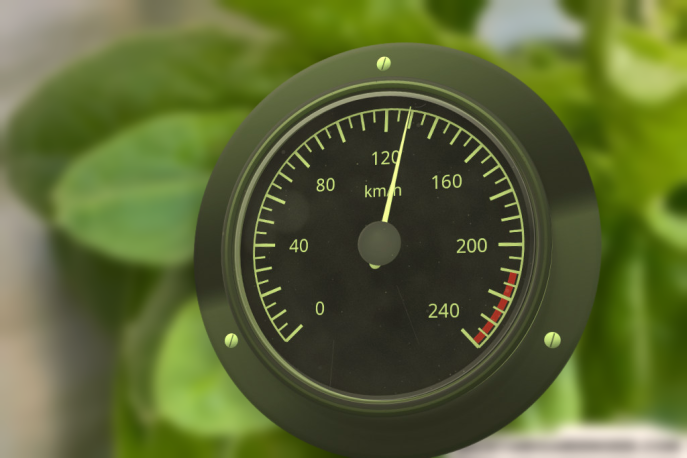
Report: 130; km/h
